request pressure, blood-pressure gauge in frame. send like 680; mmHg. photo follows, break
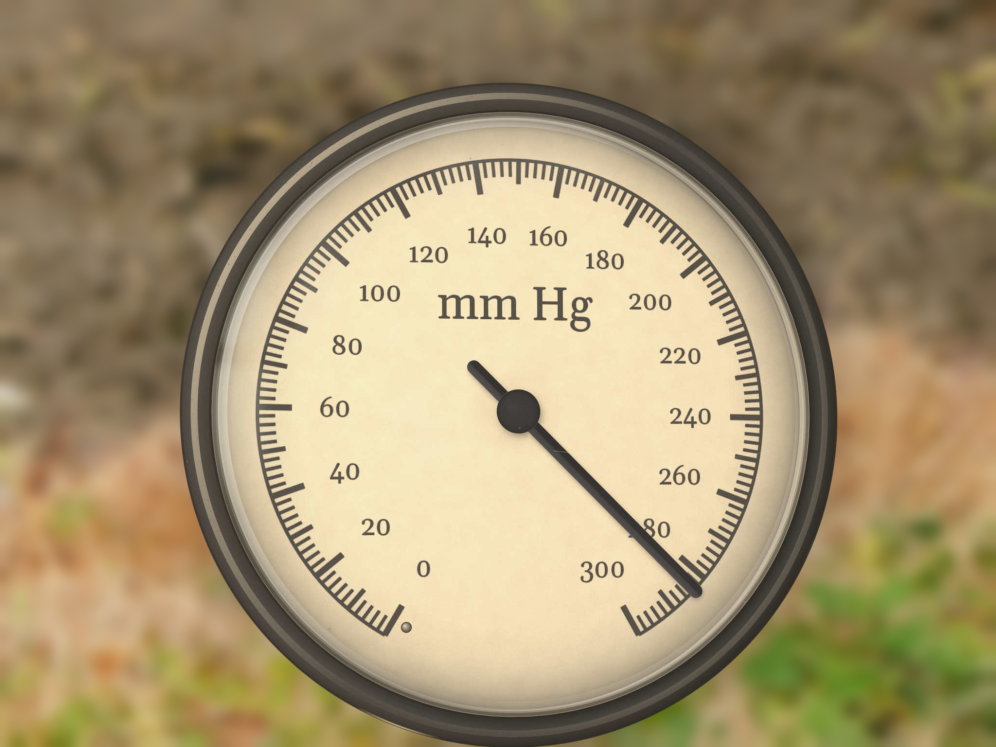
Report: 284; mmHg
